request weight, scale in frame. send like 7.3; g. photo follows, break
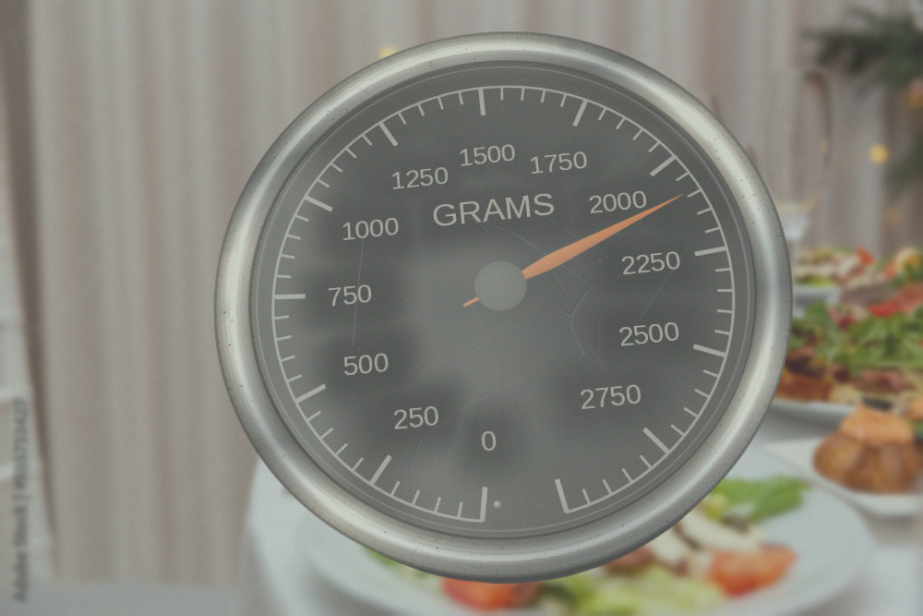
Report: 2100; g
